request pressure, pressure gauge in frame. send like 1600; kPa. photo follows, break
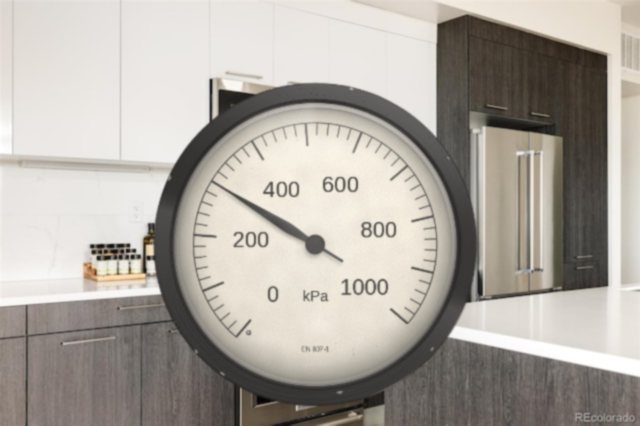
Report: 300; kPa
